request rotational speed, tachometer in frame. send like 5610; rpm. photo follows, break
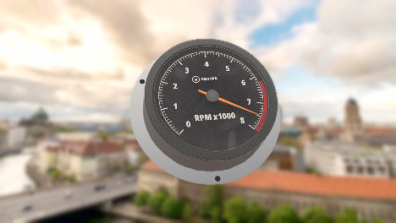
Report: 7500; rpm
